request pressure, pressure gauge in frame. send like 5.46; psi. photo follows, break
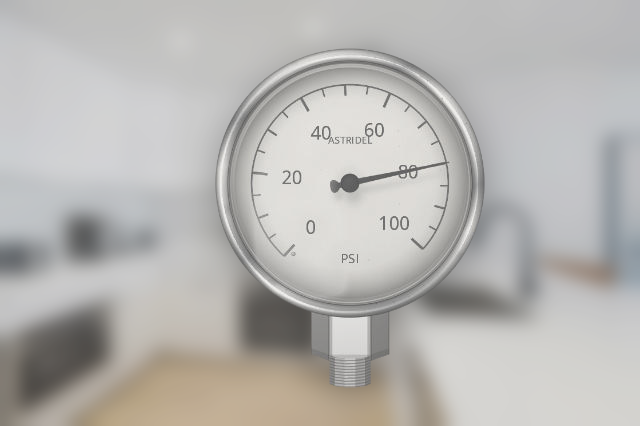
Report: 80; psi
